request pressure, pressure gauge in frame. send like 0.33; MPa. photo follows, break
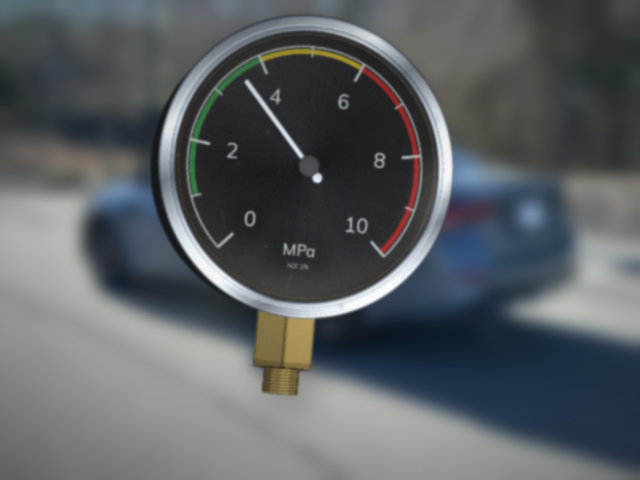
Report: 3.5; MPa
